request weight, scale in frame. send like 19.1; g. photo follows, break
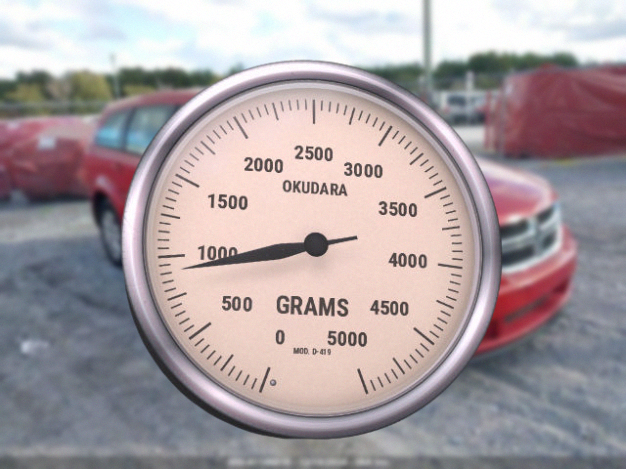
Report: 900; g
